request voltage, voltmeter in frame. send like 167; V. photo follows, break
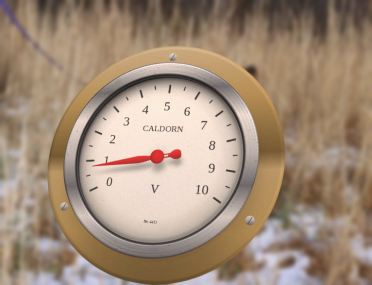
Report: 0.75; V
